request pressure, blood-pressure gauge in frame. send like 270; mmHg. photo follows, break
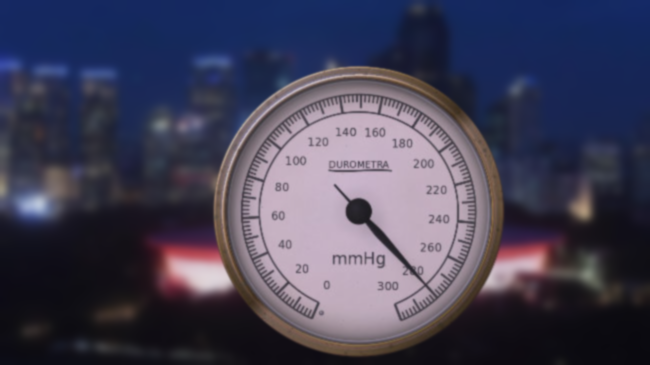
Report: 280; mmHg
